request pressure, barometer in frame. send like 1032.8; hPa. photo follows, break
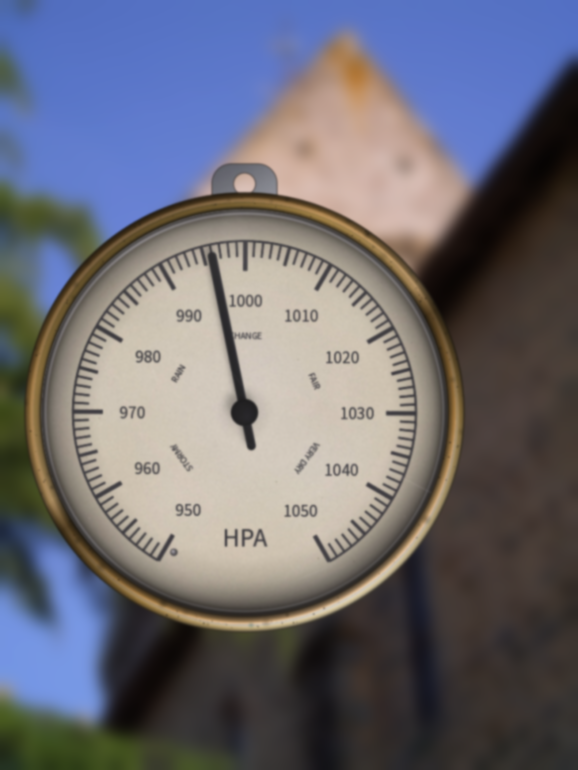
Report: 996; hPa
